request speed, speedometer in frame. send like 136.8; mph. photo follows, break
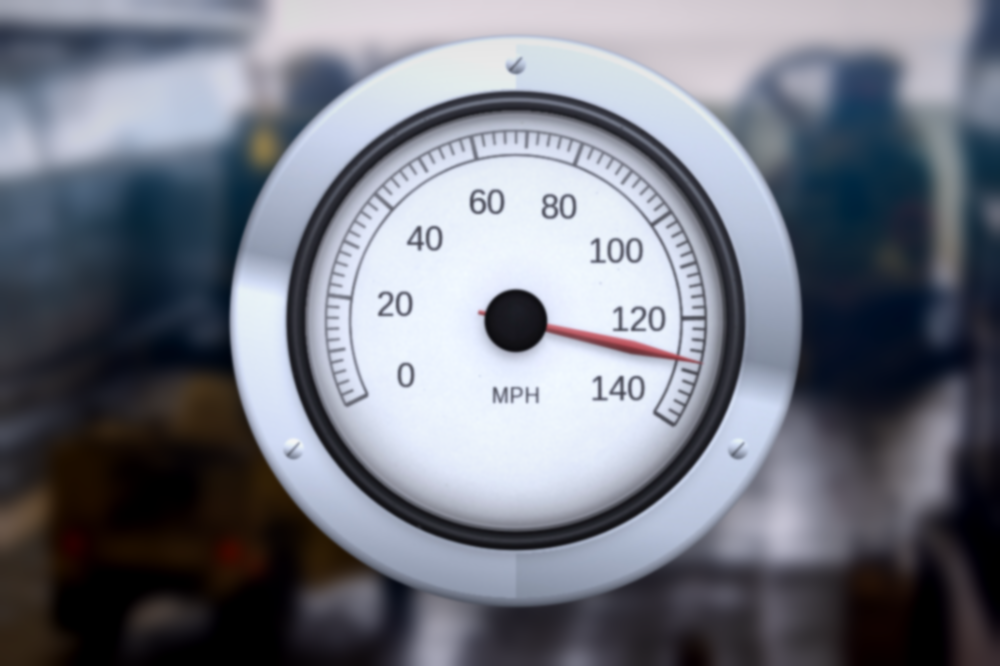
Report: 128; mph
